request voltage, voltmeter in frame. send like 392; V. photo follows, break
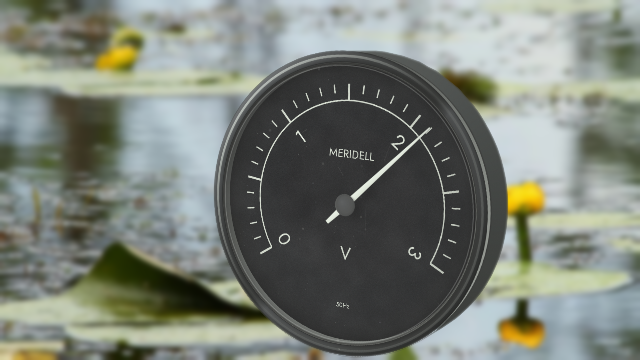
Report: 2.1; V
